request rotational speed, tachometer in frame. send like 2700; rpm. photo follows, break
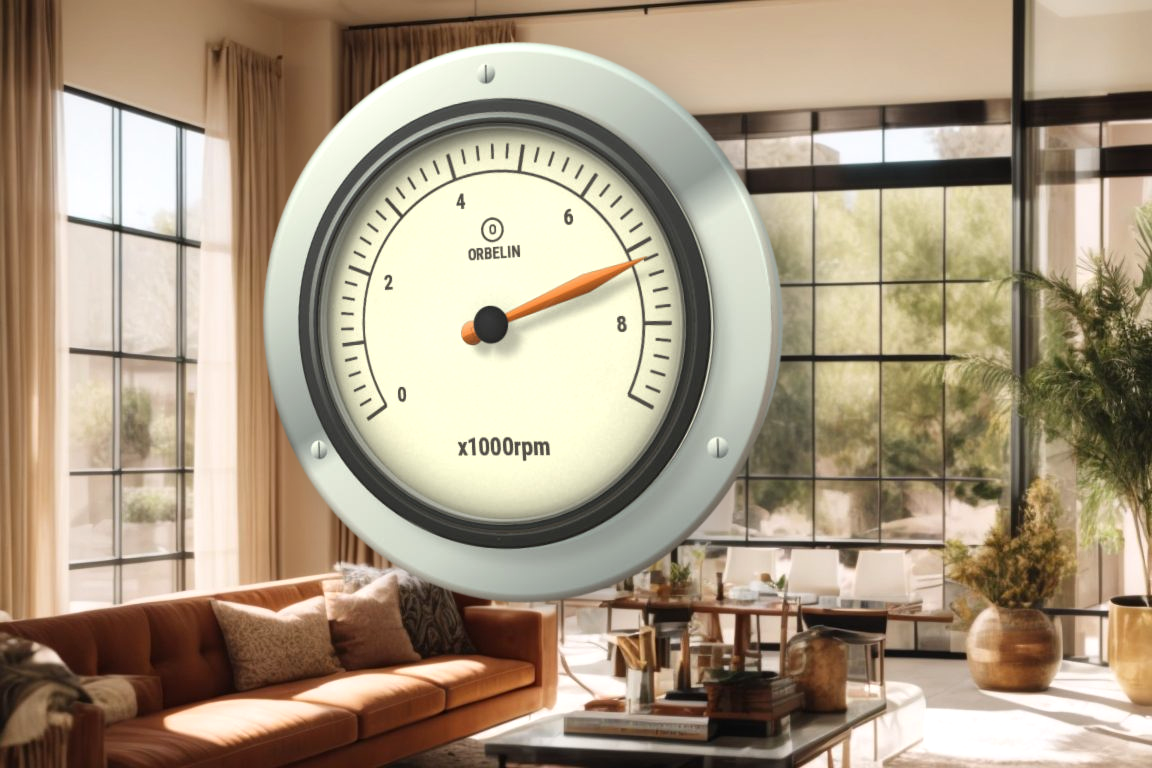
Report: 7200; rpm
